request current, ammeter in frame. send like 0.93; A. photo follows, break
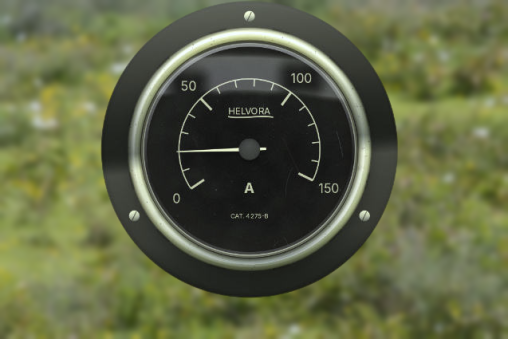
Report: 20; A
